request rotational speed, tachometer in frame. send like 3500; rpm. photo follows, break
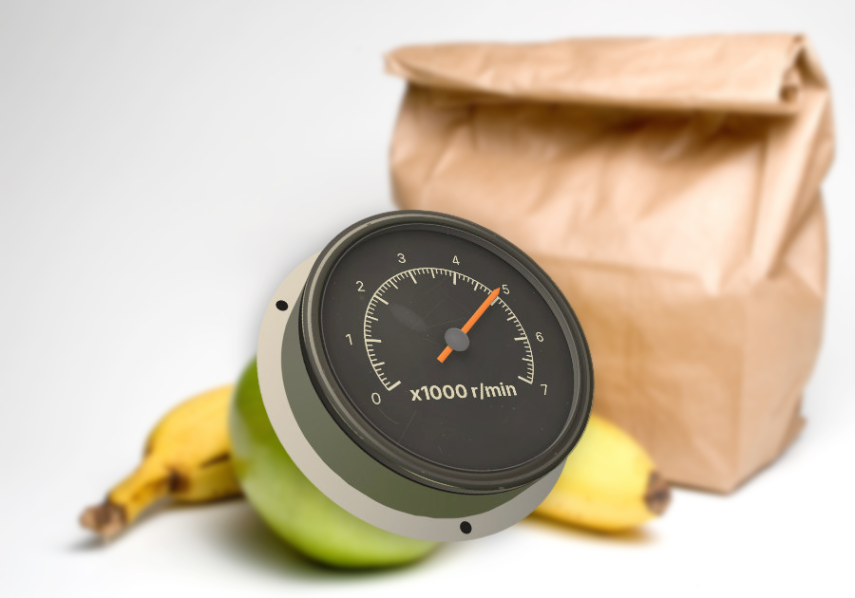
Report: 4900; rpm
